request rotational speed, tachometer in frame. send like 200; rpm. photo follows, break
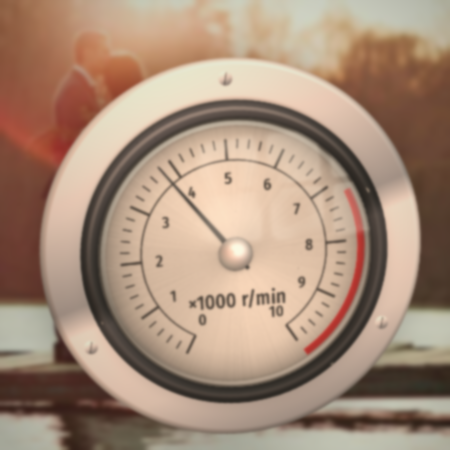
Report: 3800; rpm
